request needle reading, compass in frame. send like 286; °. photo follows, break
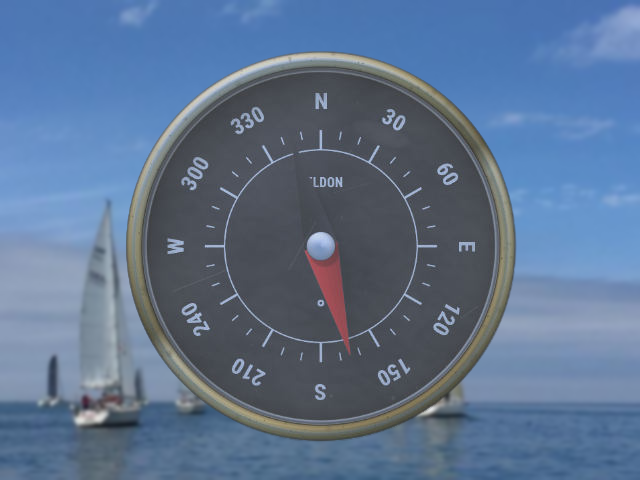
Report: 165; °
